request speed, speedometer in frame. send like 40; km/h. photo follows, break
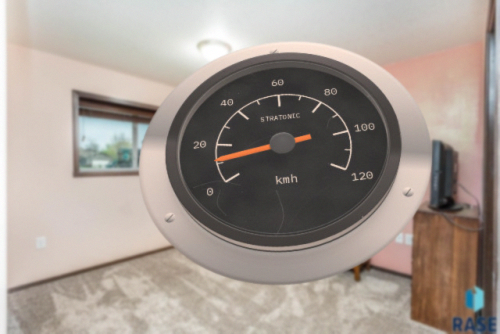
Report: 10; km/h
